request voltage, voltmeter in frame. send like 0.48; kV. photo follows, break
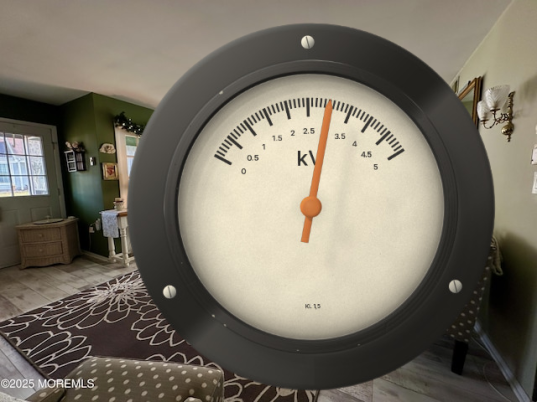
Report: 3; kV
